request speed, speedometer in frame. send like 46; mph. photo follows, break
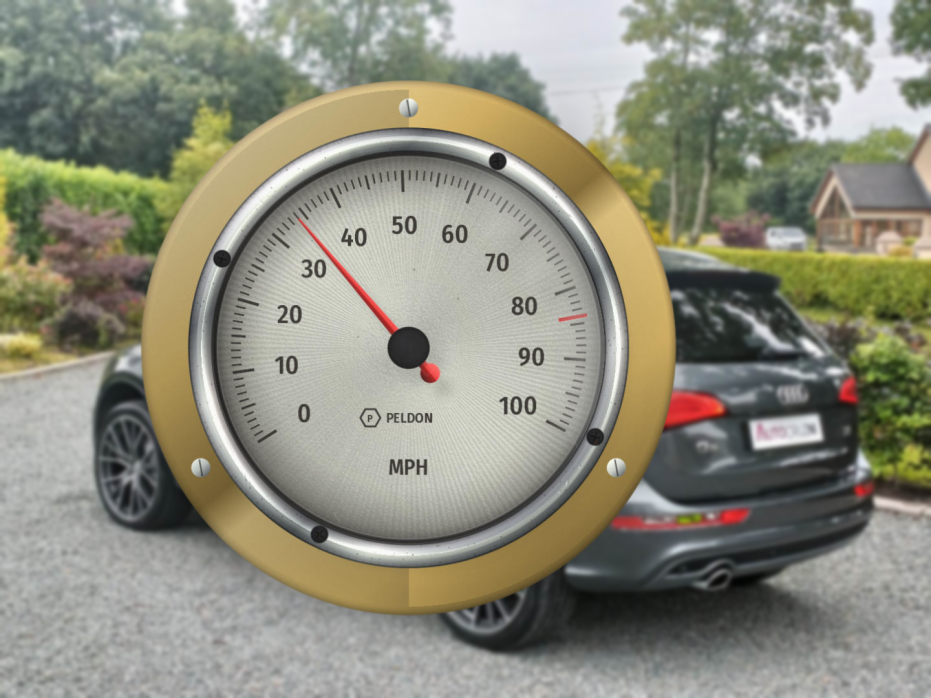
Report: 34; mph
